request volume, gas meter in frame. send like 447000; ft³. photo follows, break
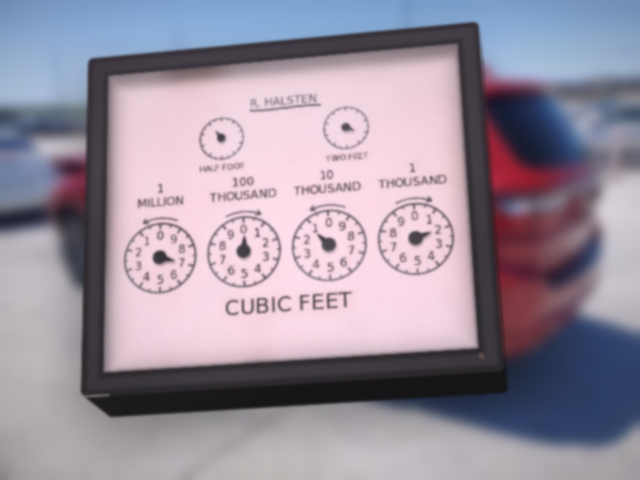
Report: 701200; ft³
